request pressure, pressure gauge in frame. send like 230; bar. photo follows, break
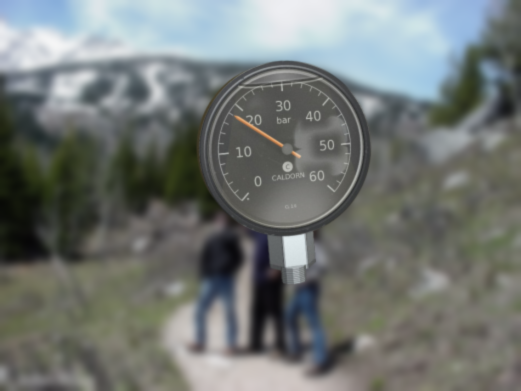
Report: 18; bar
